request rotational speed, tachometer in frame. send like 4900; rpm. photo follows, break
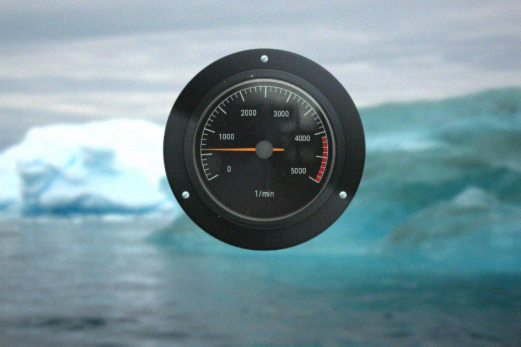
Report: 600; rpm
